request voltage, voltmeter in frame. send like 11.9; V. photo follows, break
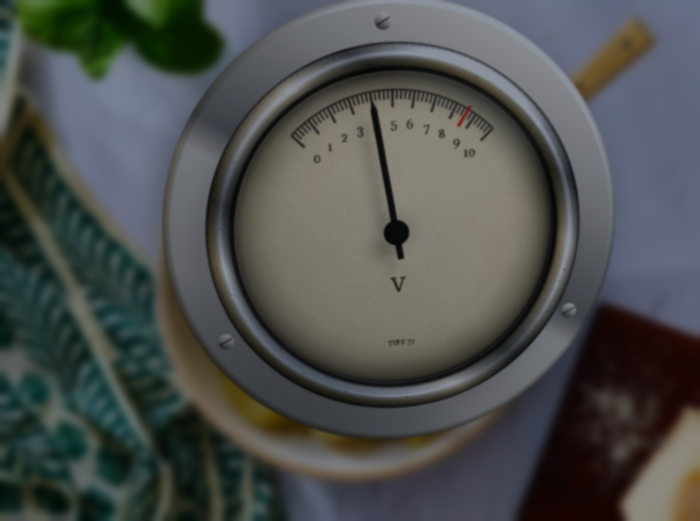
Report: 4; V
